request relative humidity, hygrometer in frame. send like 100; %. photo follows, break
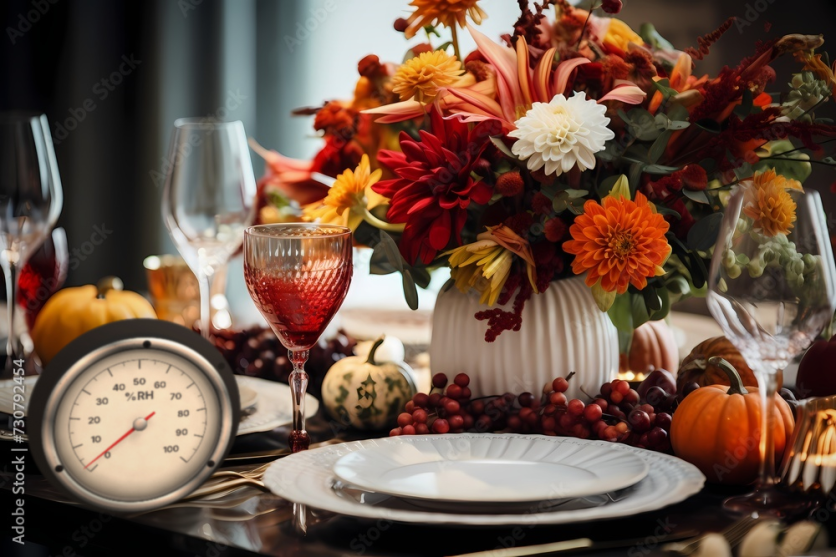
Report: 2.5; %
